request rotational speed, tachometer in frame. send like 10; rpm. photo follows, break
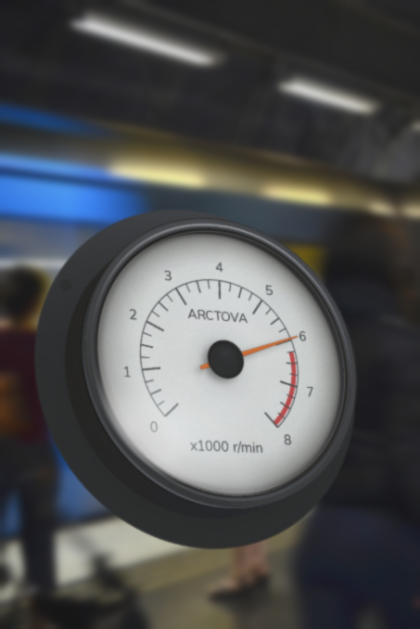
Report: 6000; rpm
